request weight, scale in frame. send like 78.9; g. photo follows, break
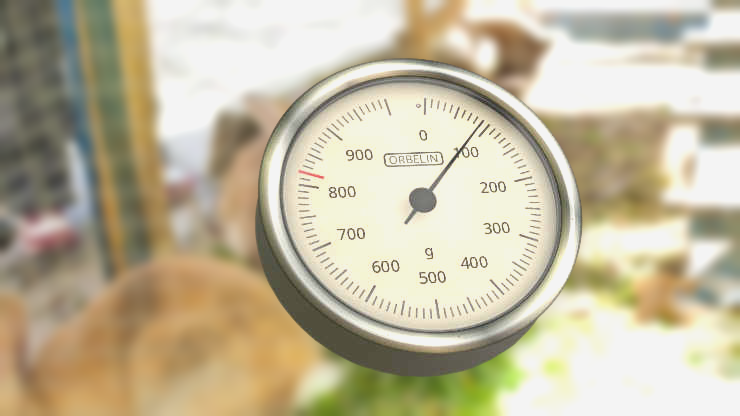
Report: 90; g
